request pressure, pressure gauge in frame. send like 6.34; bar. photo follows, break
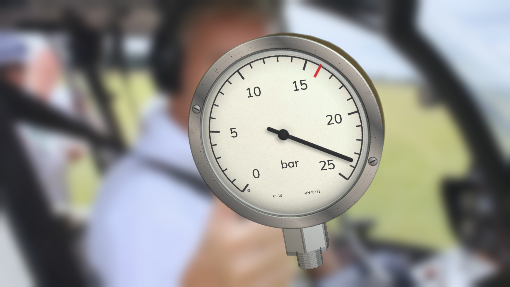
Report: 23.5; bar
